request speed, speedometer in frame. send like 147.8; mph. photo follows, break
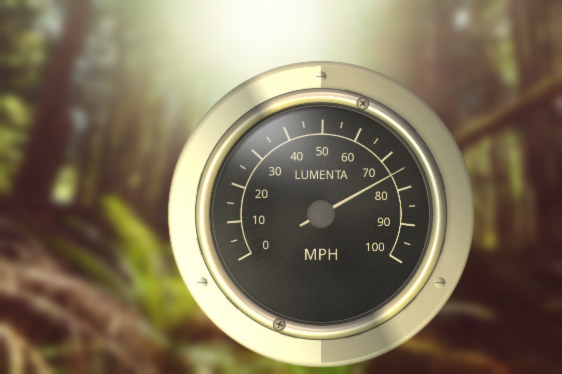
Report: 75; mph
